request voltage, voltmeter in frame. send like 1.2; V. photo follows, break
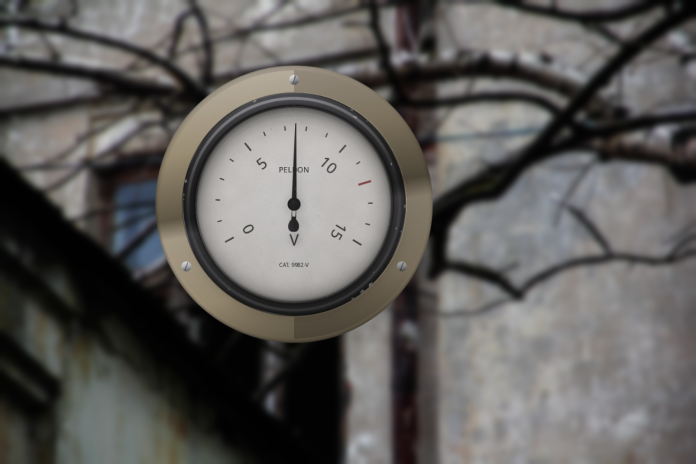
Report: 7.5; V
